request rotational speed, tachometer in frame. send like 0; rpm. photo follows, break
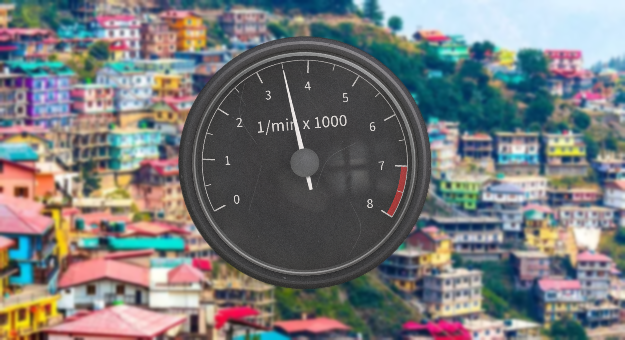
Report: 3500; rpm
